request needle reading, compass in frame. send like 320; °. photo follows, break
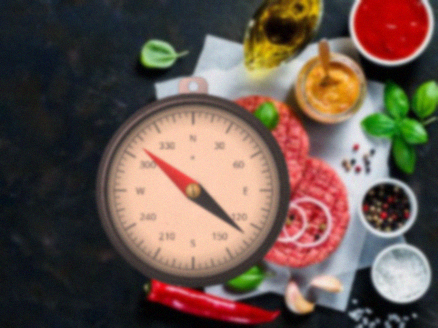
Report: 310; °
